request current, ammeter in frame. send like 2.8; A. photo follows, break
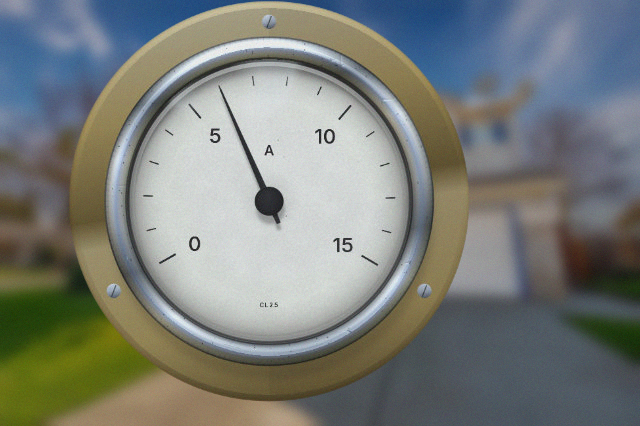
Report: 6; A
